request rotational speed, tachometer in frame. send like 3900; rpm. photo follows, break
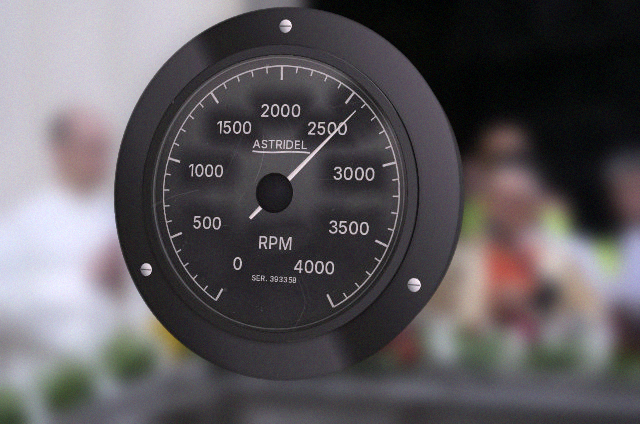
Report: 2600; rpm
